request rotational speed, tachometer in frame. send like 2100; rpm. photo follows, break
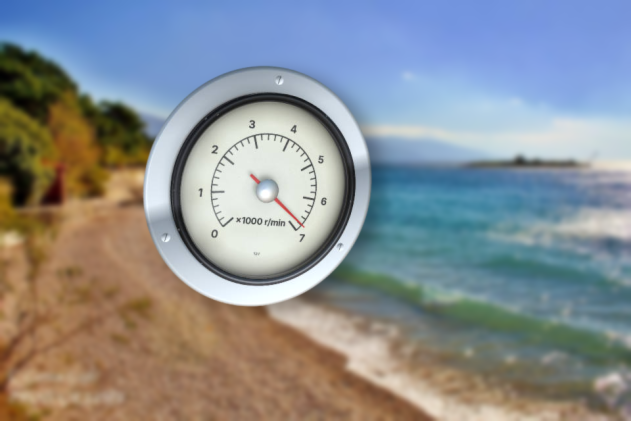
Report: 6800; rpm
